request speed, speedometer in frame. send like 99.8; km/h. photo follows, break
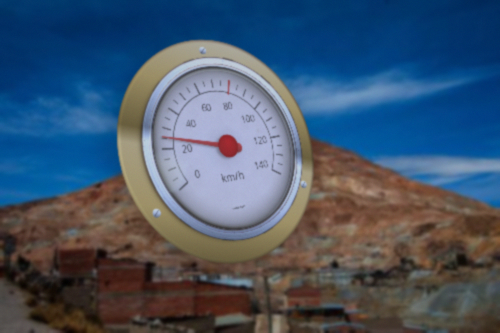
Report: 25; km/h
